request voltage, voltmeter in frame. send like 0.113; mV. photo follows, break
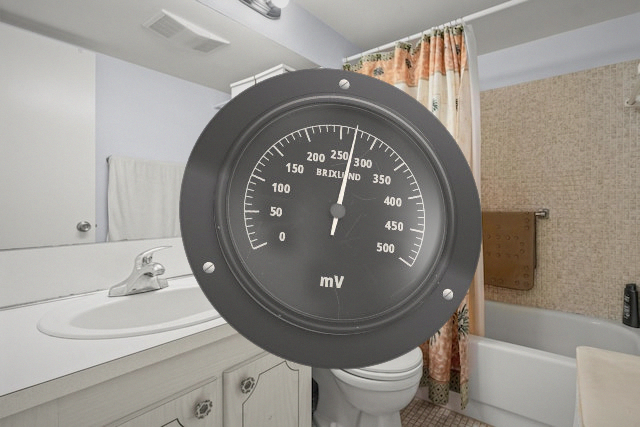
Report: 270; mV
